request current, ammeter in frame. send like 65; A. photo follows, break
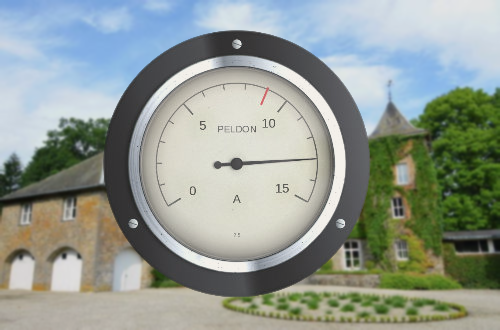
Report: 13; A
